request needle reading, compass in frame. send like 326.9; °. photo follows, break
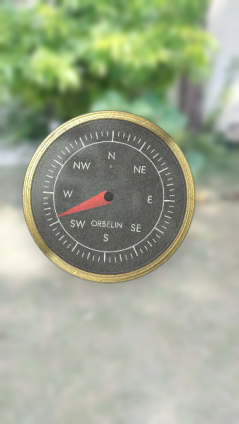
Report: 245; °
